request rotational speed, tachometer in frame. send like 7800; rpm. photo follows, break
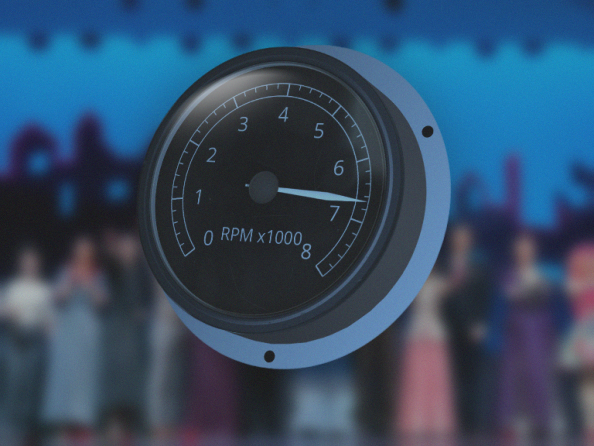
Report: 6700; rpm
